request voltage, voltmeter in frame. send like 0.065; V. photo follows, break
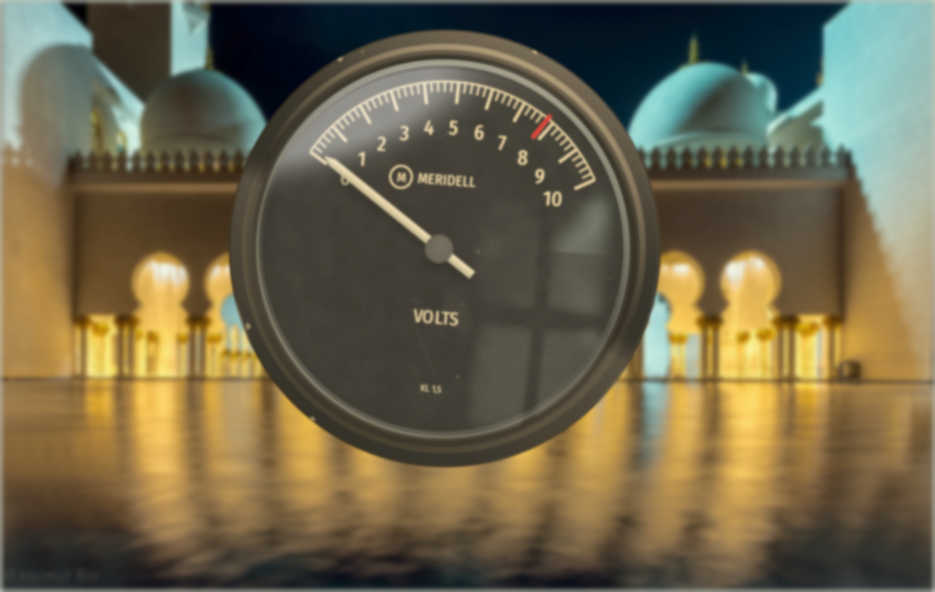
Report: 0.2; V
